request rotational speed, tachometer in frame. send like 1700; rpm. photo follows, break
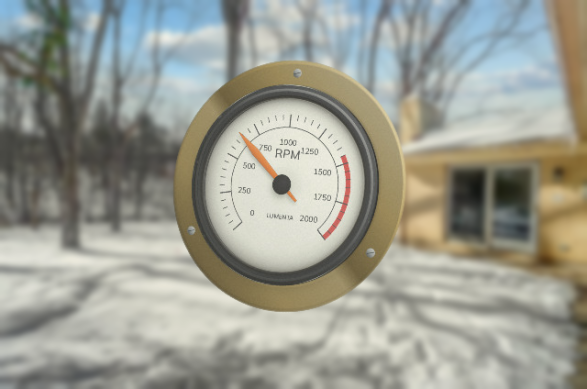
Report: 650; rpm
